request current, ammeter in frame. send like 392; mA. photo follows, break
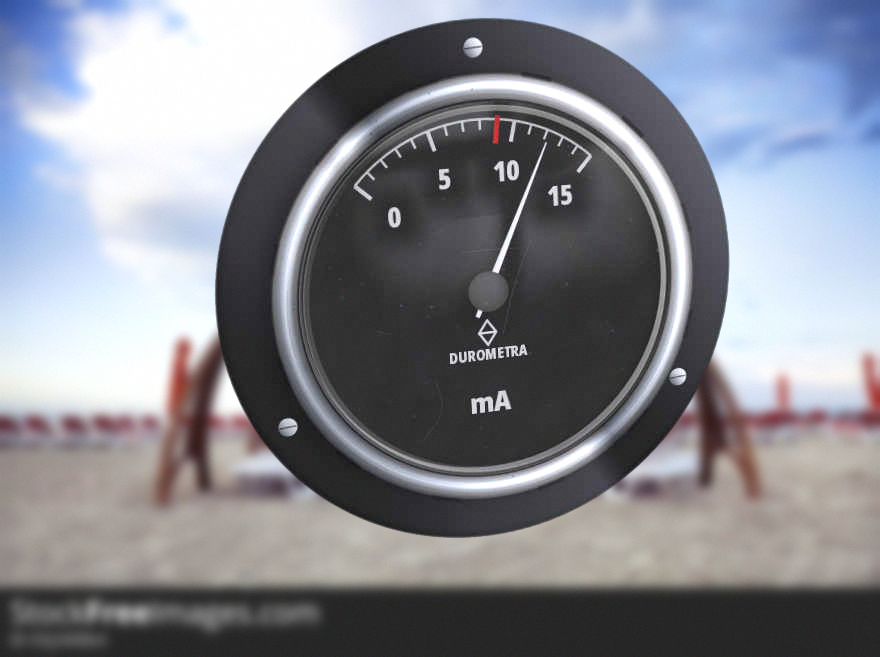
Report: 12; mA
